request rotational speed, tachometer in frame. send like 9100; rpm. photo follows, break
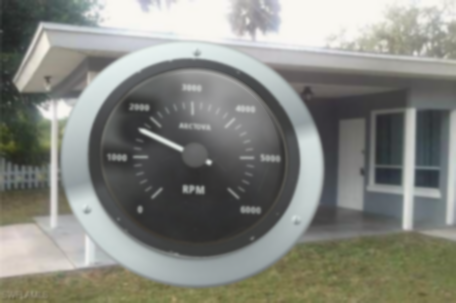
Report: 1600; rpm
